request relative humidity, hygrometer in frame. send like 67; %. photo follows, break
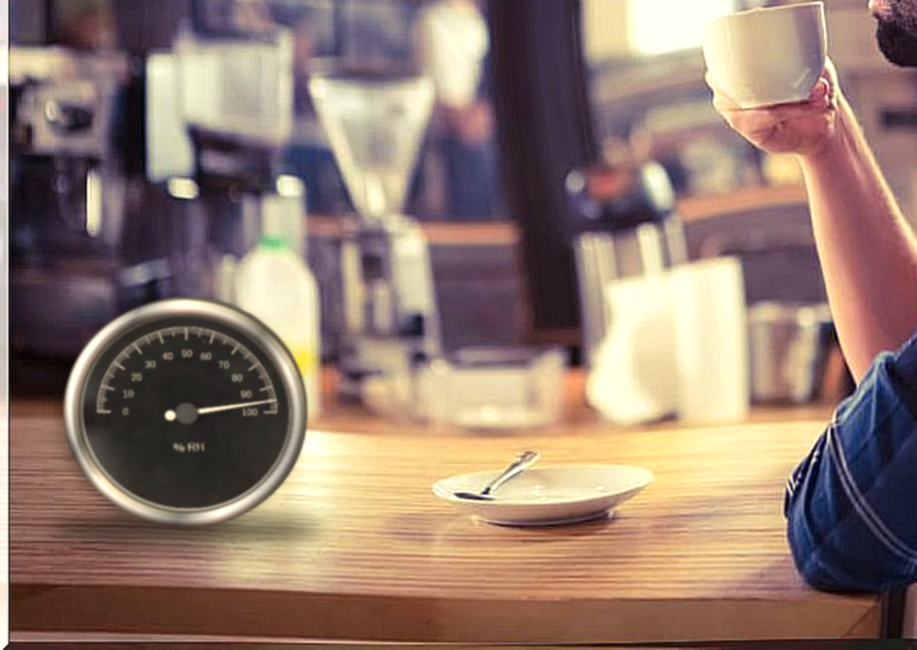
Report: 95; %
